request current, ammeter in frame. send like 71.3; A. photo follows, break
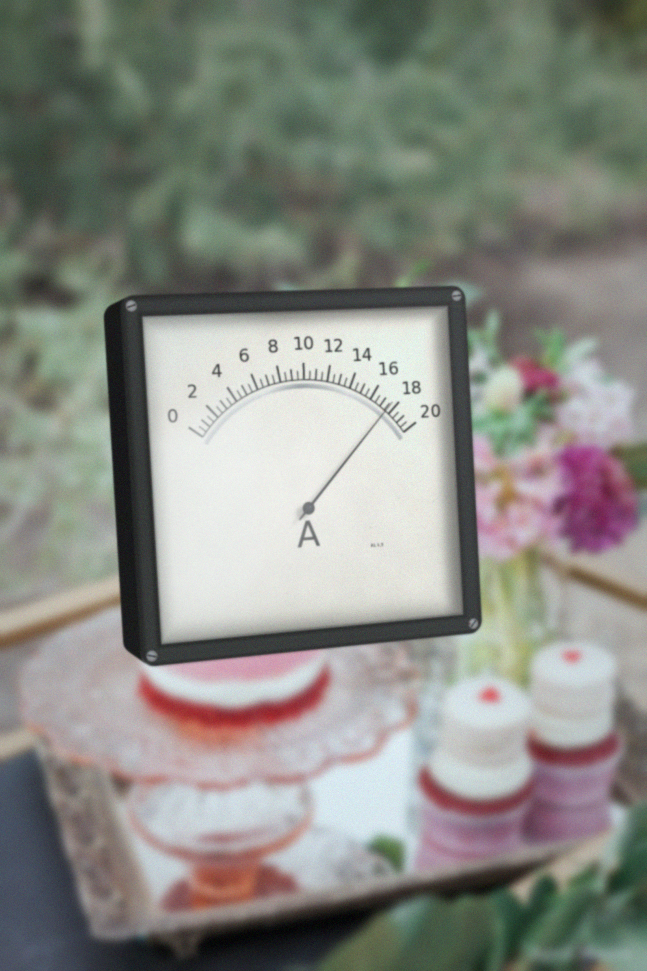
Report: 17.5; A
